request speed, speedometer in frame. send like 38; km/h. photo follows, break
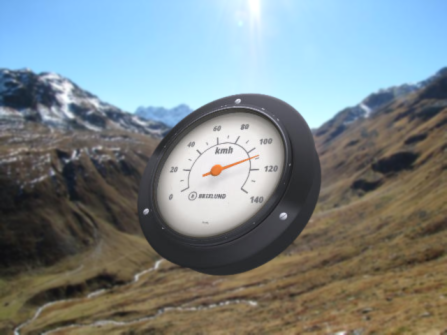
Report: 110; km/h
